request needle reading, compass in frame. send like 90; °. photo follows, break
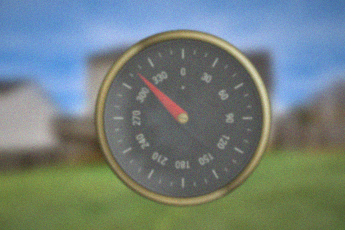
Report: 315; °
